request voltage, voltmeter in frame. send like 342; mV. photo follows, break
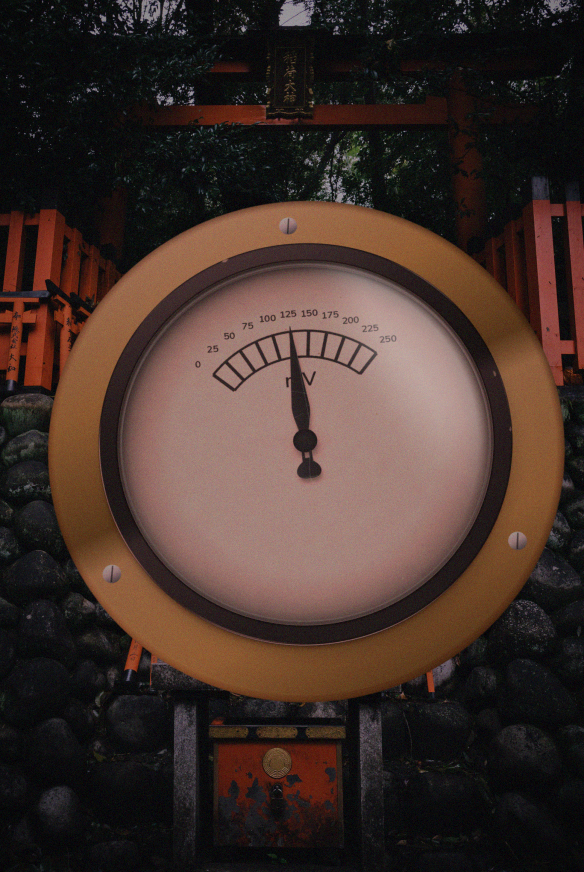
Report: 125; mV
